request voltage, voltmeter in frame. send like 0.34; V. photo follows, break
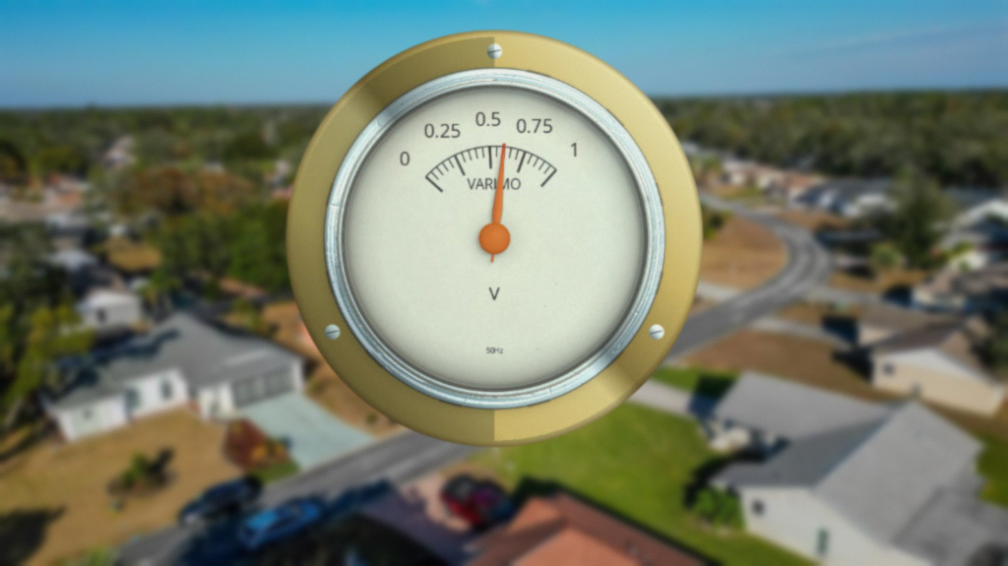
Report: 0.6; V
